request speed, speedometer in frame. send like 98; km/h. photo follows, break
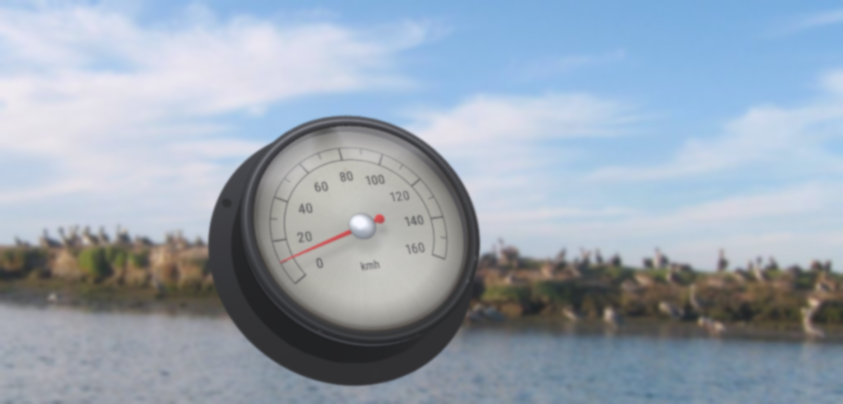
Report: 10; km/h
